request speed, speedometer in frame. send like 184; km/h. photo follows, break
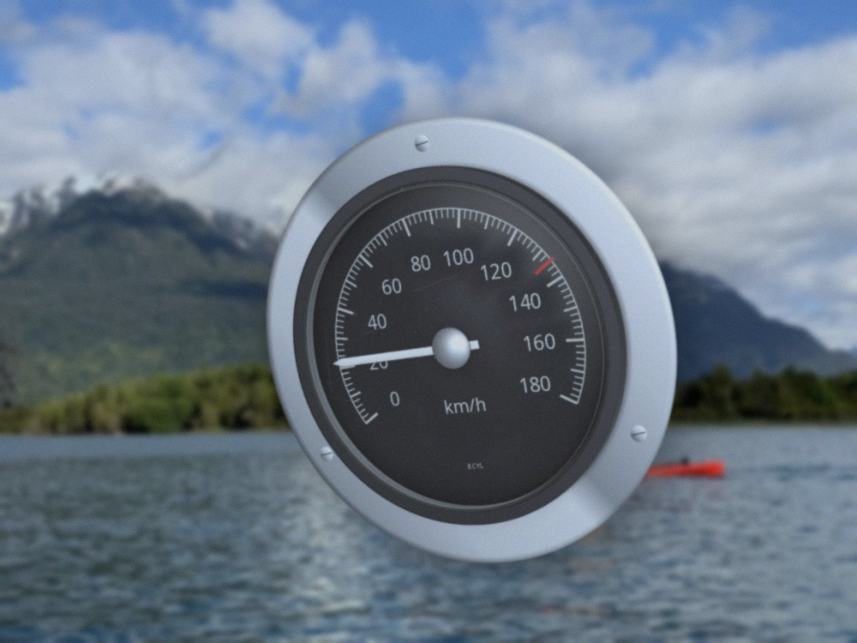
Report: 22; km/h
